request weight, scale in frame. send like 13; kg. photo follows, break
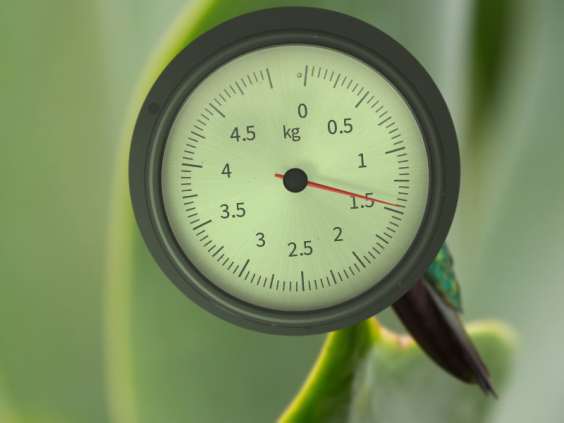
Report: 1.45; kg
